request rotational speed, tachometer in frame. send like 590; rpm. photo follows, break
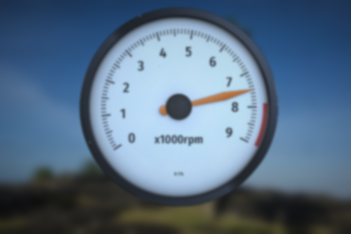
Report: 7500; rpm
